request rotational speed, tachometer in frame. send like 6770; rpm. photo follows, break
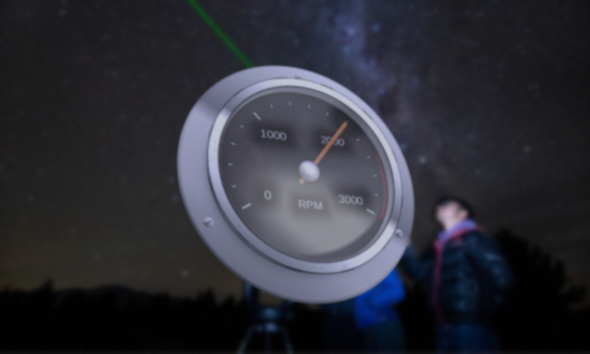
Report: 2000; rpm
